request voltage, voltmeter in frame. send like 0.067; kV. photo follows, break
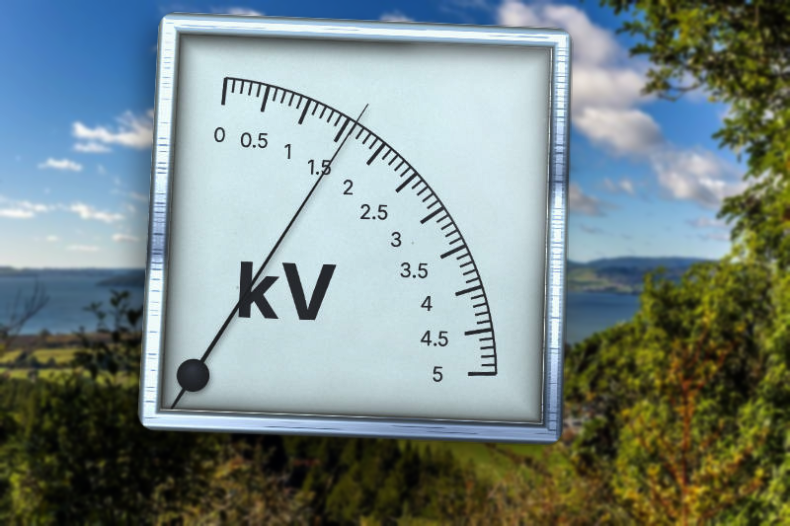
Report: 1.6; kV
